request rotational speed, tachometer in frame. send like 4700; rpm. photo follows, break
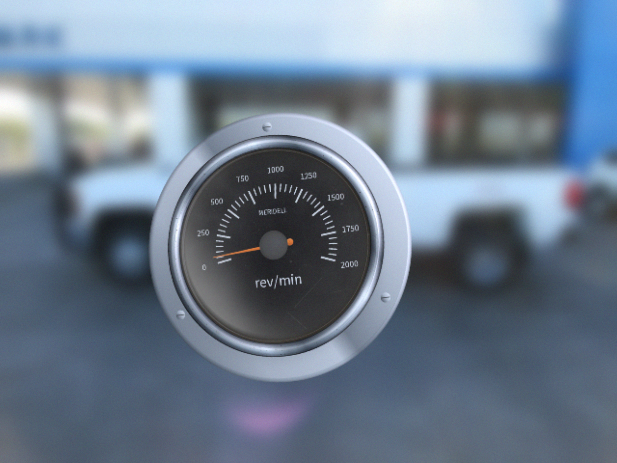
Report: 50; rpm
